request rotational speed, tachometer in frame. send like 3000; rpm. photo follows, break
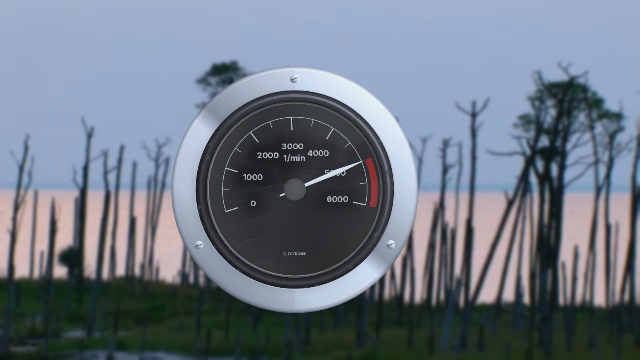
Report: 5000; rpm
